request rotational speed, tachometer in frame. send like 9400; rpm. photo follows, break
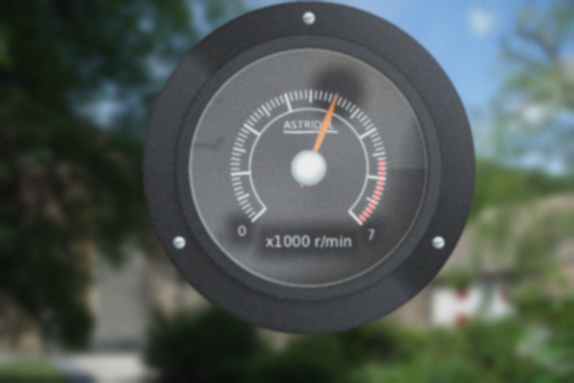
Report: 4000; rpm
